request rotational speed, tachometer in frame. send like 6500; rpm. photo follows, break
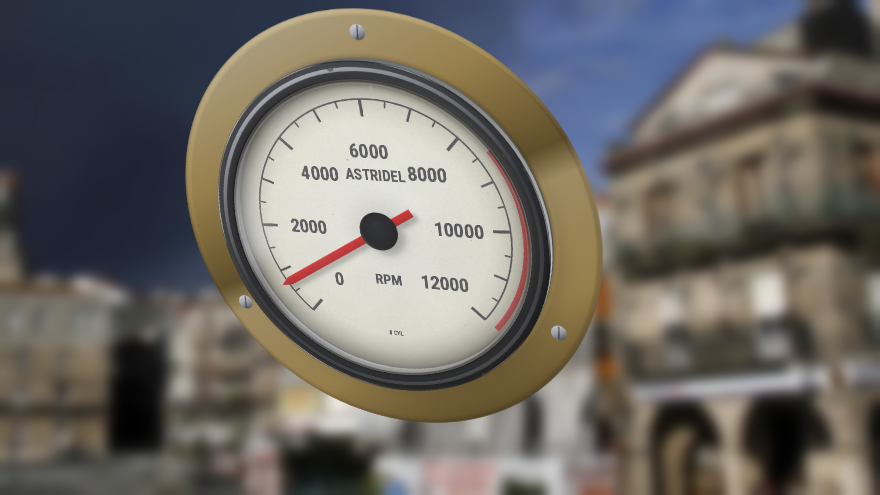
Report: 750; rpm
